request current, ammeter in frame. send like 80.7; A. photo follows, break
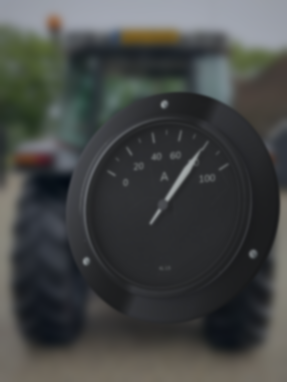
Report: 80; A
